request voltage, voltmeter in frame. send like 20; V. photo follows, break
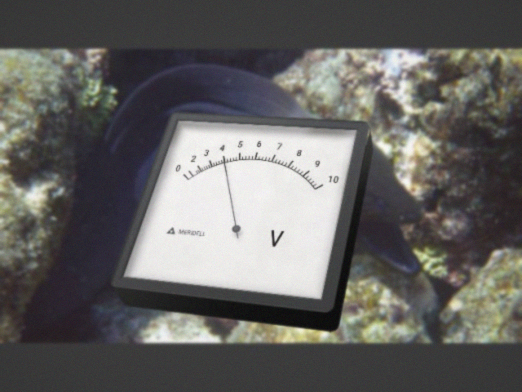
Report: 4; V
